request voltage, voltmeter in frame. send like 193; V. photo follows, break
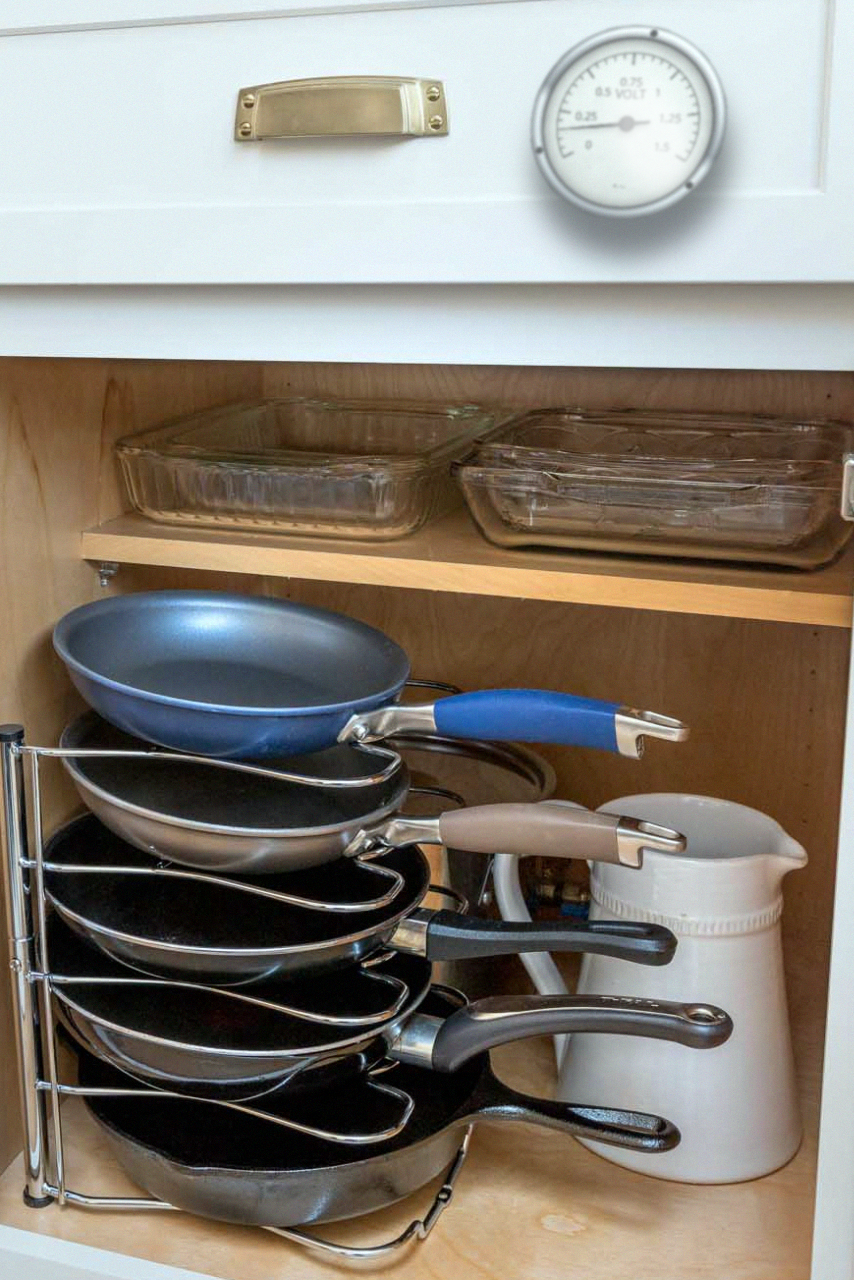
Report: 0.15; V
